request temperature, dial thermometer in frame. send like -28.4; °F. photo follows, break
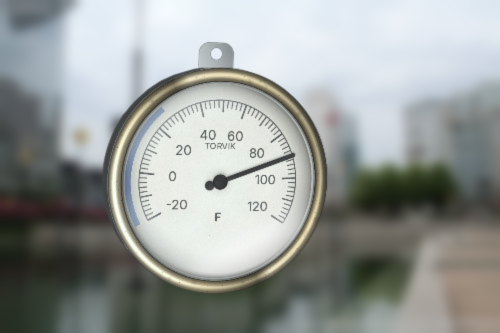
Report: 90; °F
